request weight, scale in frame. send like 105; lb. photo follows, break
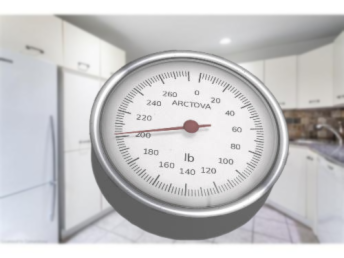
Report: 200; lb
